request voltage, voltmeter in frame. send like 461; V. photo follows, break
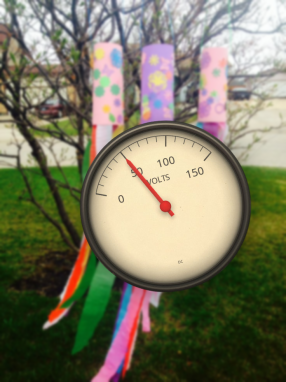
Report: 50; V
